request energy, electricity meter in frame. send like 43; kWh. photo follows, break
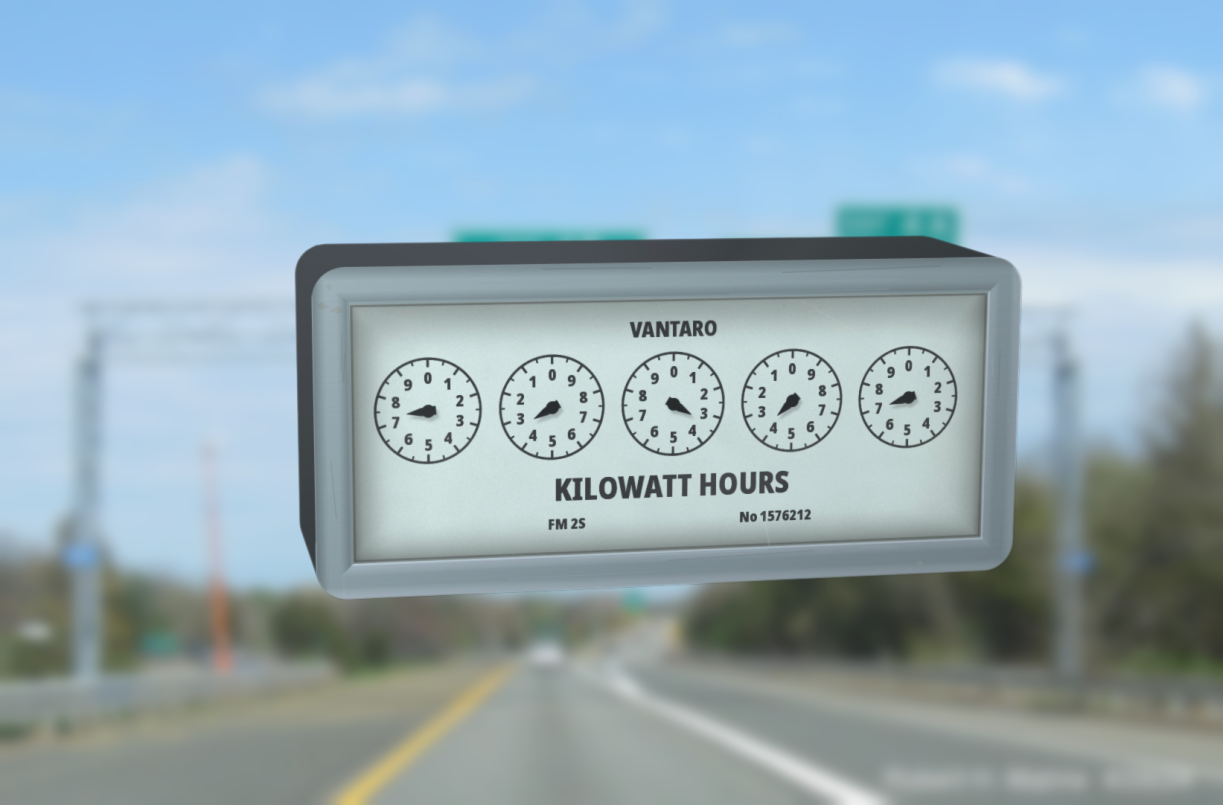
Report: 73337; kWh
